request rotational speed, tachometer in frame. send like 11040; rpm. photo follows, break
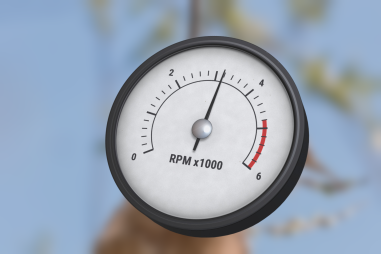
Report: 3200; rpm
